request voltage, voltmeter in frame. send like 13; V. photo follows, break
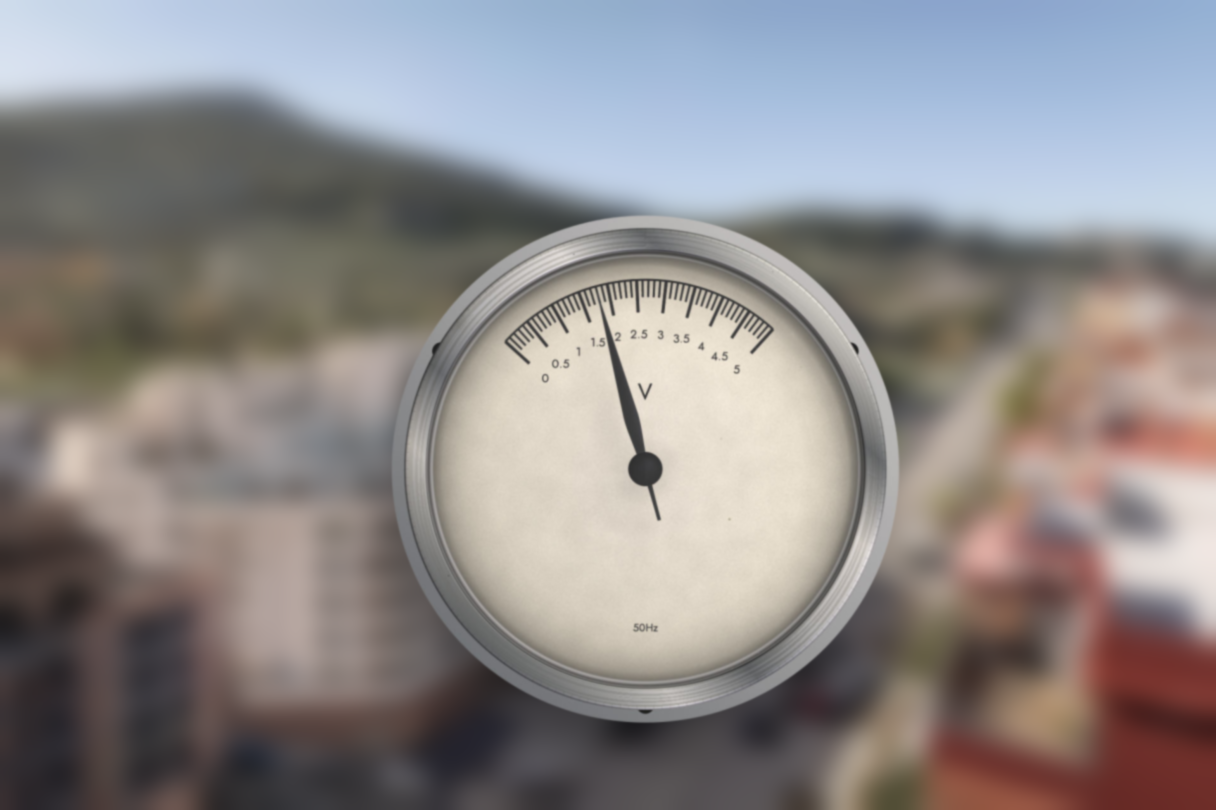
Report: 1.8; V
